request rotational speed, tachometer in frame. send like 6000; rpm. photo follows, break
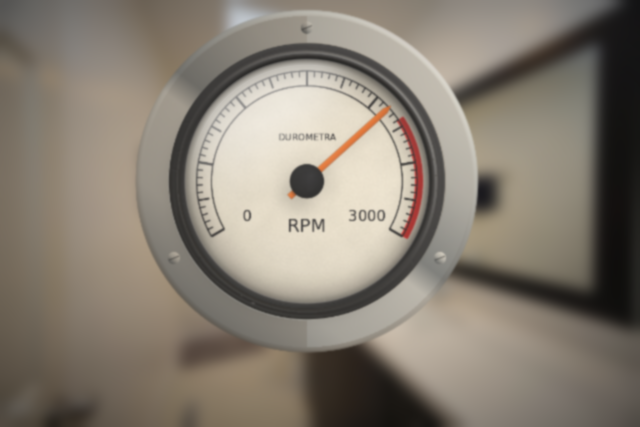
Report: 2100; rpm
